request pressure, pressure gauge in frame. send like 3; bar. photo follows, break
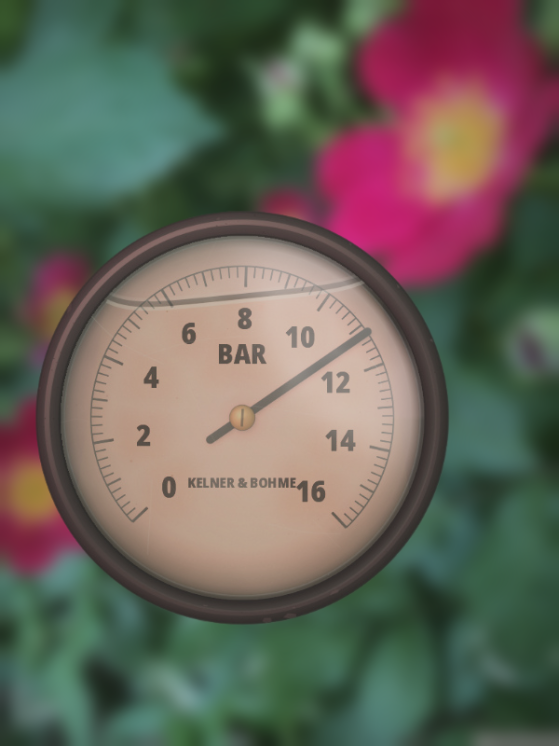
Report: 11.2; bar
